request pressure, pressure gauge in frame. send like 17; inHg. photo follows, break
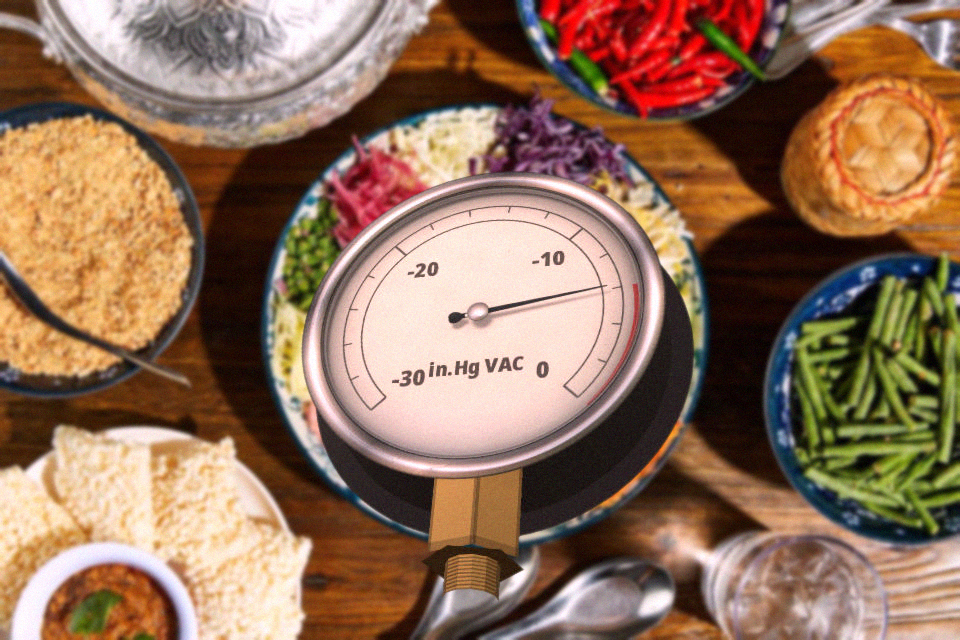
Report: -6; inHg
